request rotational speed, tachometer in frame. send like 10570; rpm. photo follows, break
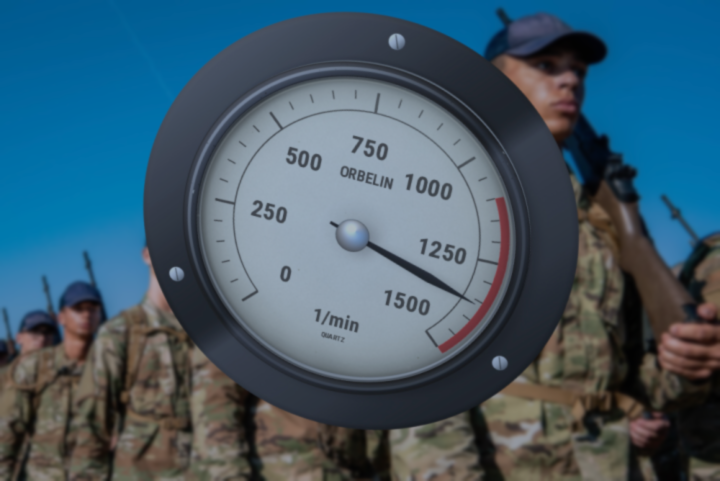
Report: 1350; rpm
